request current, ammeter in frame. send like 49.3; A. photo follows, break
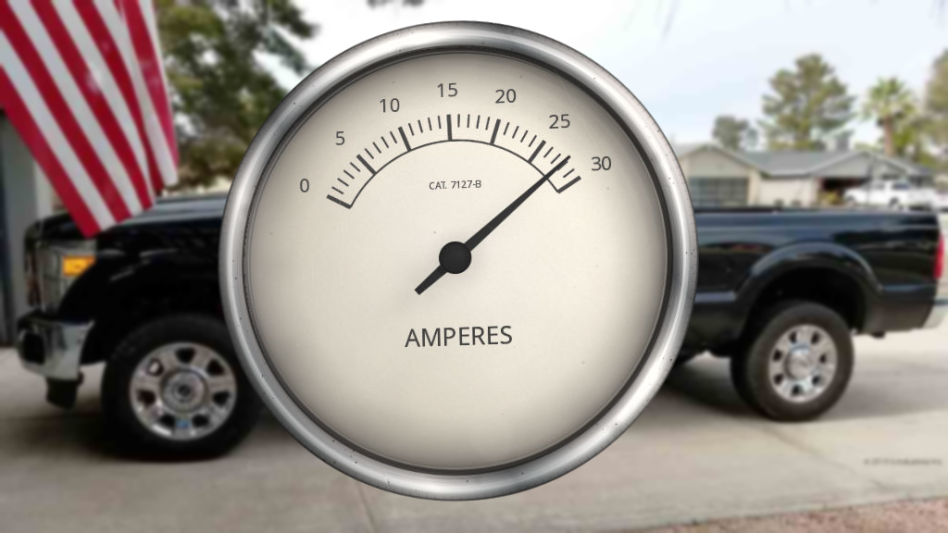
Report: 28; A
